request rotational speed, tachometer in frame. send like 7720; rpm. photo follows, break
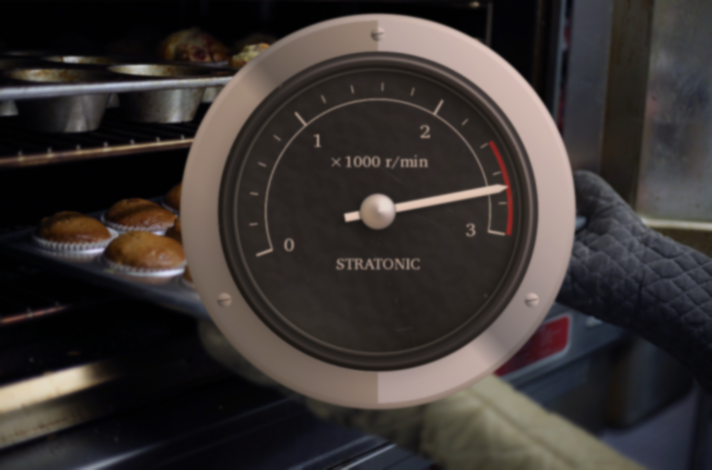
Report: 2700; rpm
